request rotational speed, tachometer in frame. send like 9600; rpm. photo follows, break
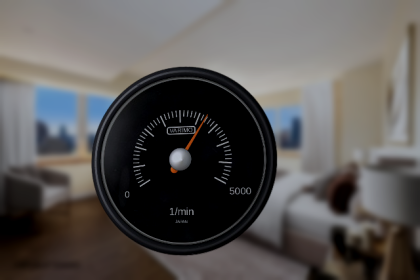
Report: 3200; rpm
